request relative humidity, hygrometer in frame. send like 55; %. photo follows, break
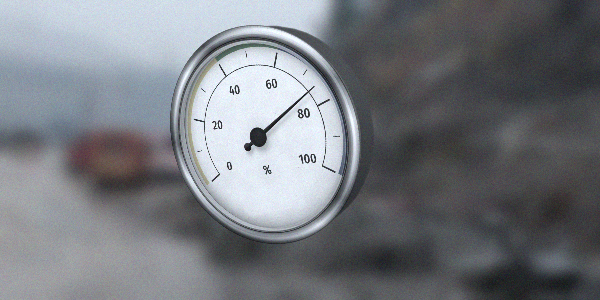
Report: 75; %
